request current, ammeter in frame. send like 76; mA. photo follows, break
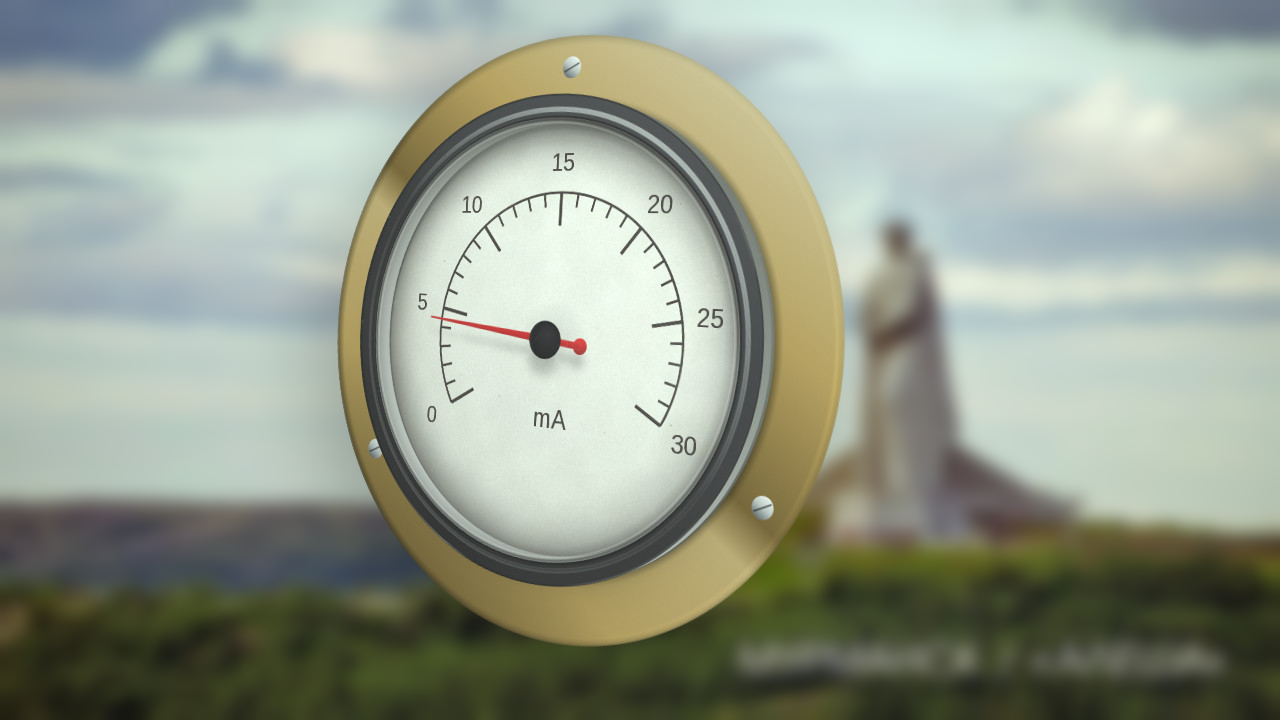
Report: 4.5; mA
